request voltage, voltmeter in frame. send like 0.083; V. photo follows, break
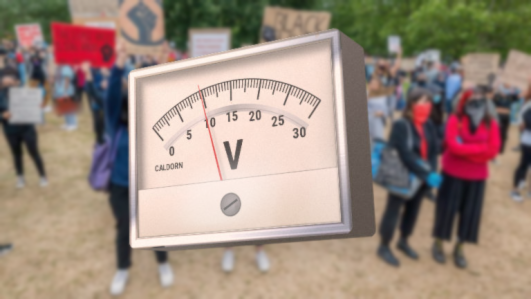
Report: 10; V
